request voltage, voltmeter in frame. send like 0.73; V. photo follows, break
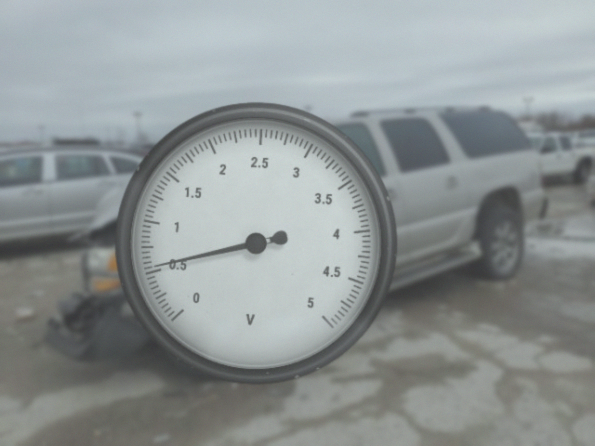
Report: 0.55; V
